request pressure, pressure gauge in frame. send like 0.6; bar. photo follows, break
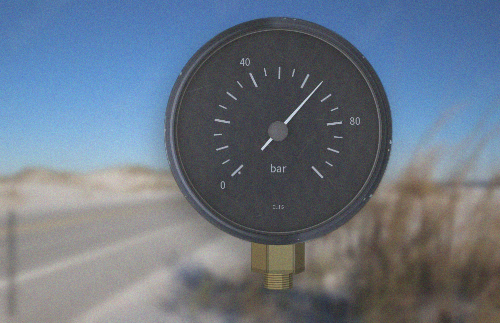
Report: 65; bar
